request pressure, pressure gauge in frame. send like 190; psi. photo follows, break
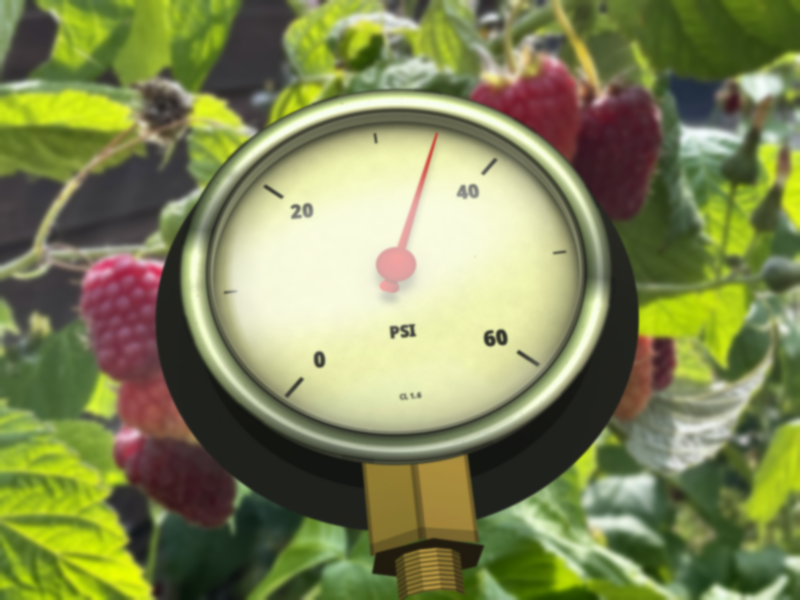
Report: 35; psi
